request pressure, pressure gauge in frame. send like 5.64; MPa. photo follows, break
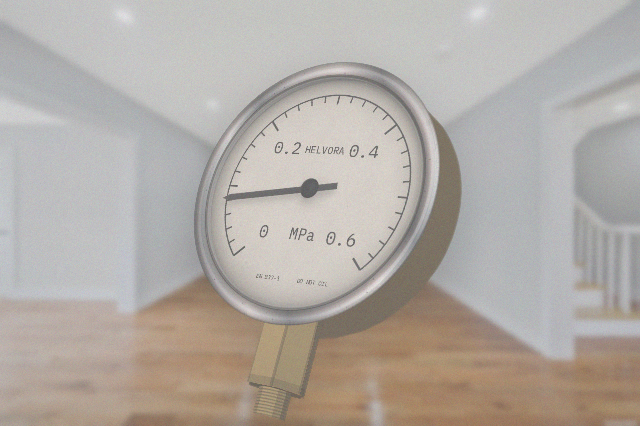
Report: 0.08; MPa
